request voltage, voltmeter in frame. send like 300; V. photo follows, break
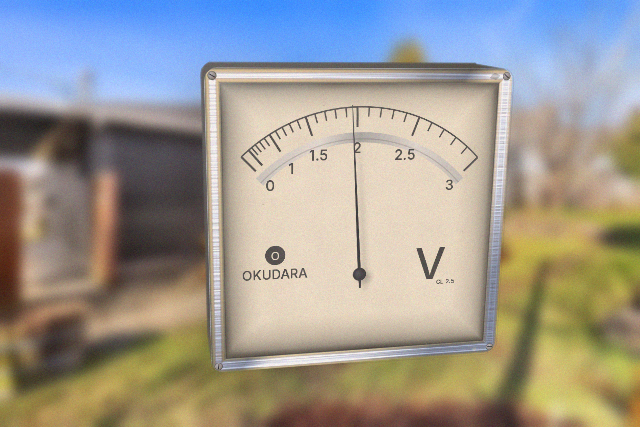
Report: 1.95; V
